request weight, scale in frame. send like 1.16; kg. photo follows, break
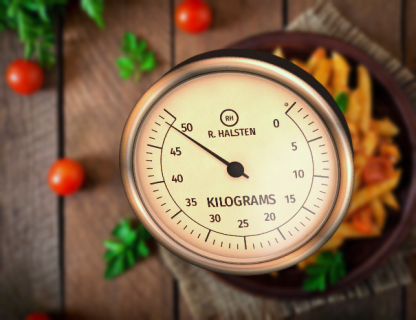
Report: 49; kg
